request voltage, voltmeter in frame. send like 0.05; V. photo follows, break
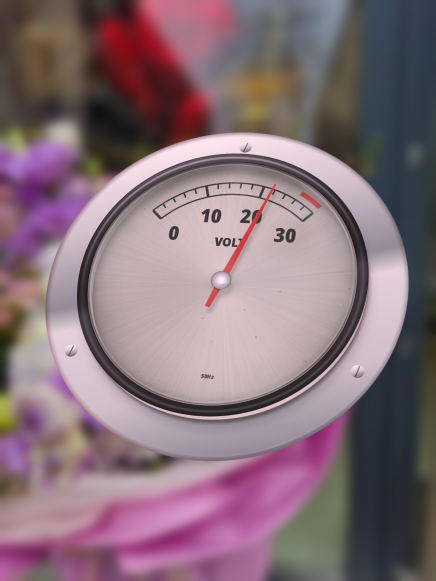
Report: 22; V
